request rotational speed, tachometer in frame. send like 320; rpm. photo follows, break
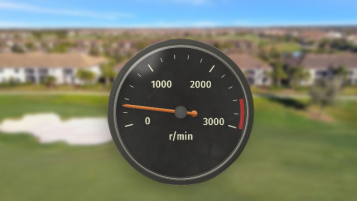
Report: 300; rpm
